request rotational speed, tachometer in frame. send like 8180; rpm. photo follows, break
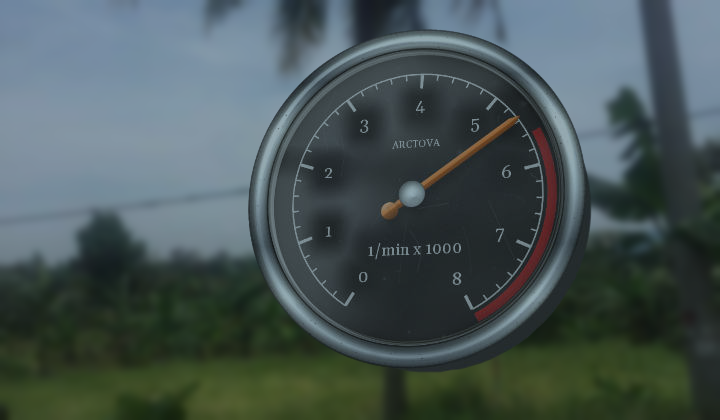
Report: 5400; rpm
